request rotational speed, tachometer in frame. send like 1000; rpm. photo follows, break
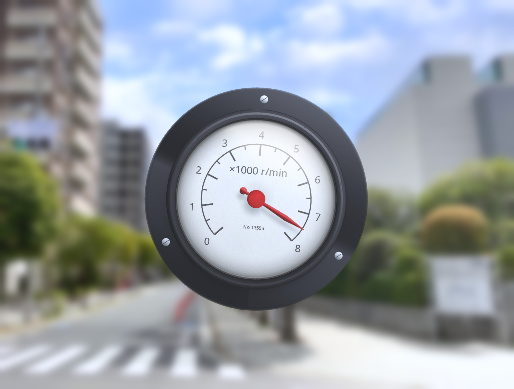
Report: 7500; rpm
